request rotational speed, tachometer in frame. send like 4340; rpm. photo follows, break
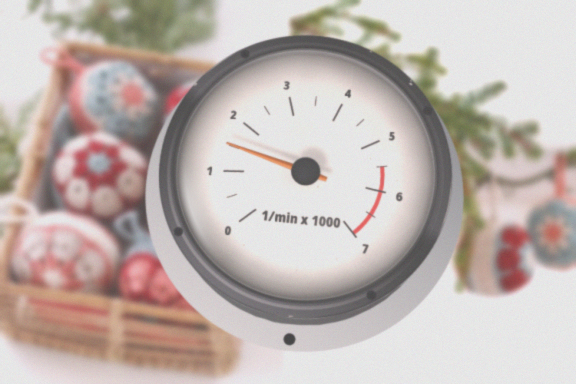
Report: 1500; rpm
